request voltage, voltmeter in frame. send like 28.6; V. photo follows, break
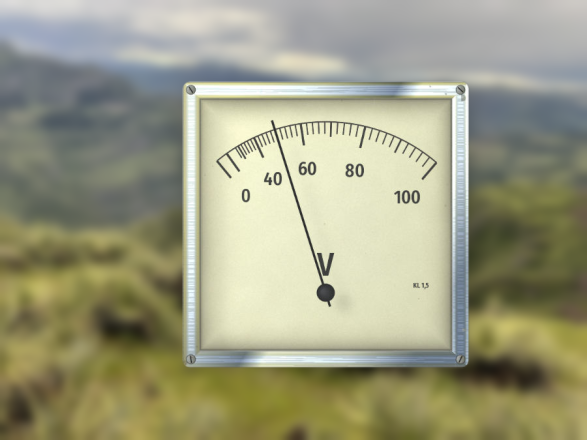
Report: 50; V
